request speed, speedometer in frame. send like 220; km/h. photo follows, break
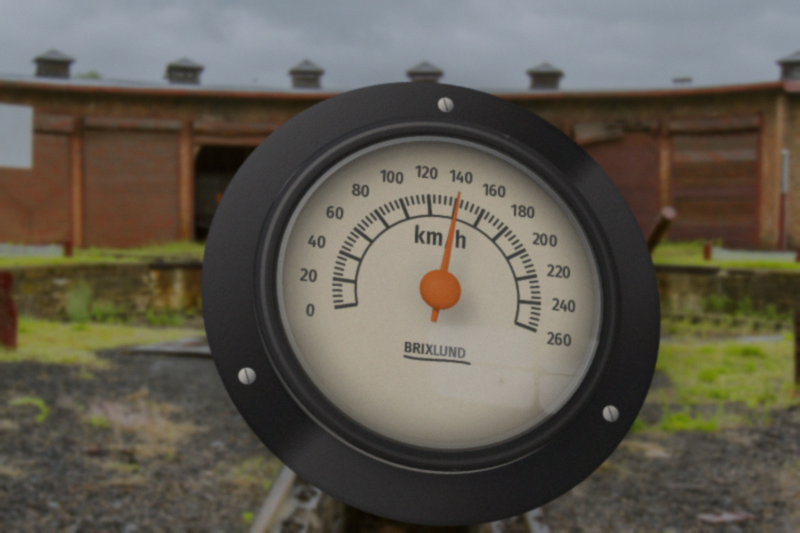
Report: 140; km/h
